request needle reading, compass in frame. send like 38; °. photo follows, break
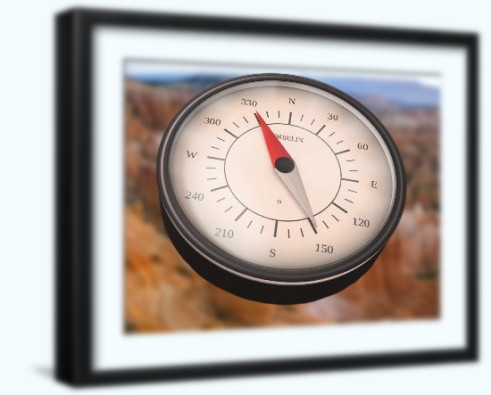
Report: 330; °
